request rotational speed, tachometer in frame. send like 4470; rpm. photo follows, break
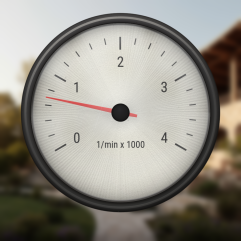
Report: 700; rpm
